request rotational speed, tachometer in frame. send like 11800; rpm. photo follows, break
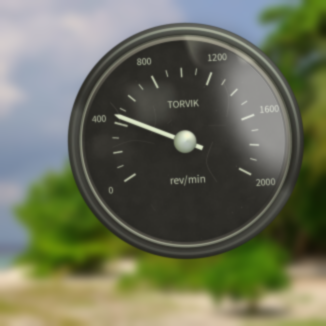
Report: 450; rpm
